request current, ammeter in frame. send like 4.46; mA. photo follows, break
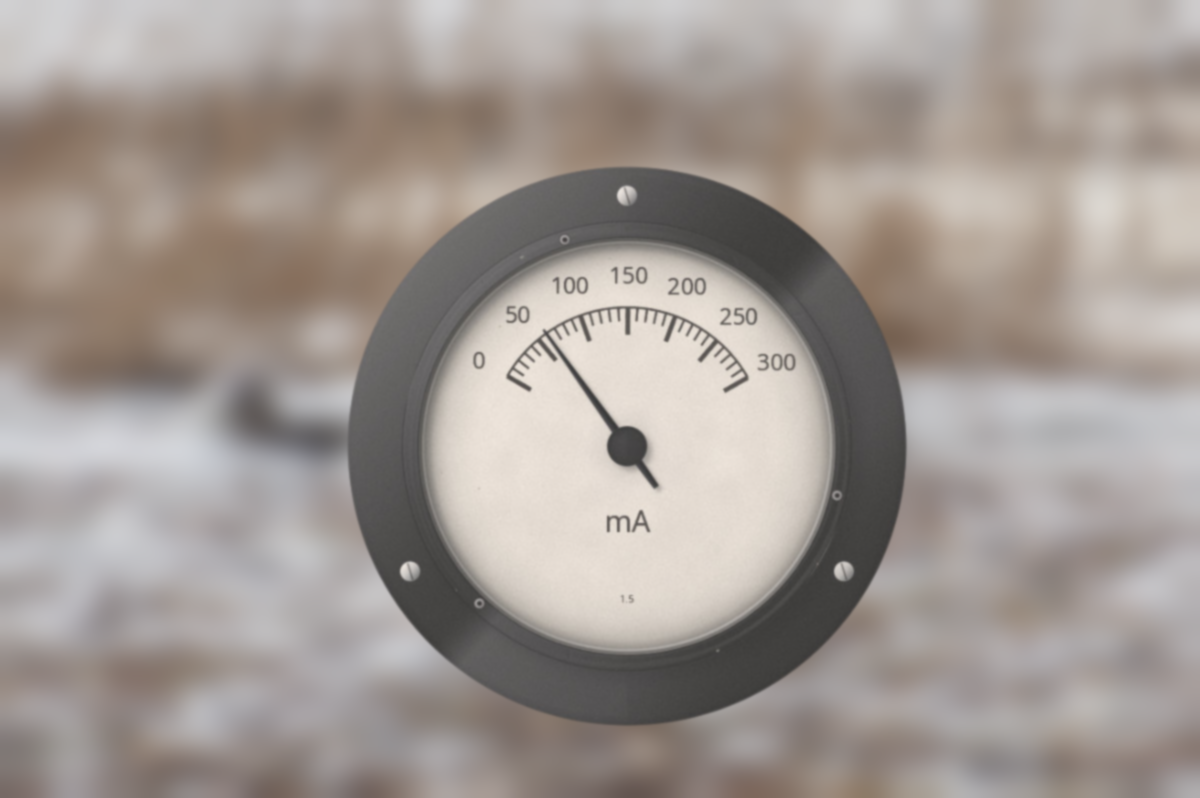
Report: 60; mA
